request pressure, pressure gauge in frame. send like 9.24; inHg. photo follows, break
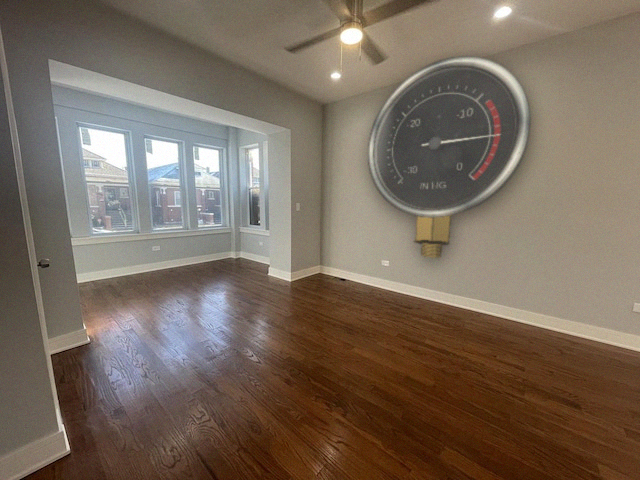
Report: -5; inHg
